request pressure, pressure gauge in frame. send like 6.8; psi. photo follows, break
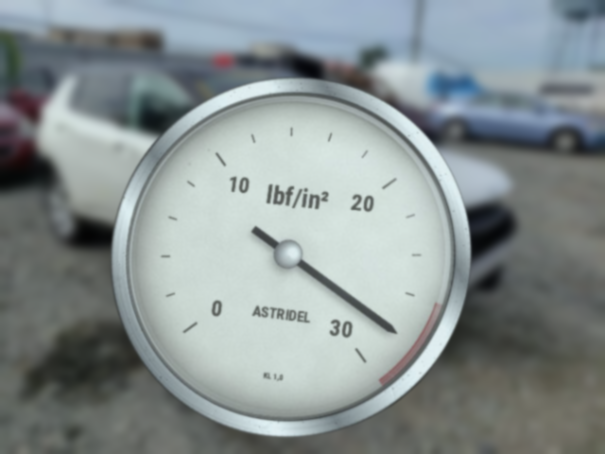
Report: 28; psi
